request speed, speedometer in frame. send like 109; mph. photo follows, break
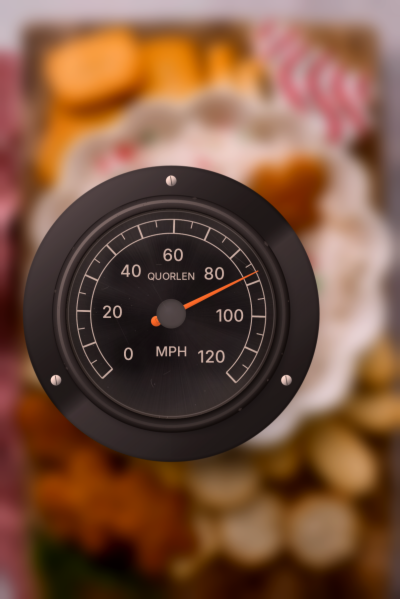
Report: 87.5; mph
